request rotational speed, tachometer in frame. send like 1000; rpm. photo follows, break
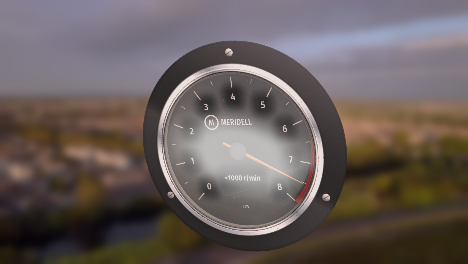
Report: 7500; rpm
